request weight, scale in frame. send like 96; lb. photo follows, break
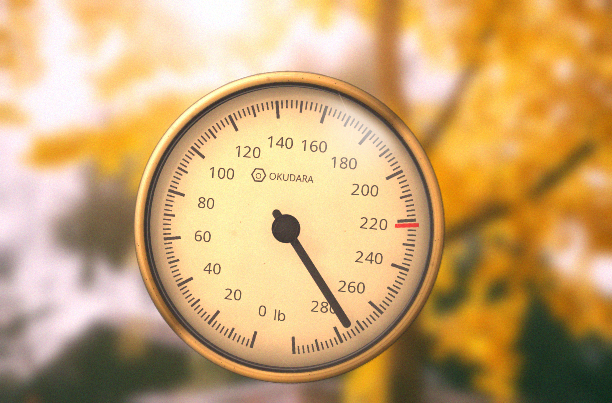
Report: 274; lb
